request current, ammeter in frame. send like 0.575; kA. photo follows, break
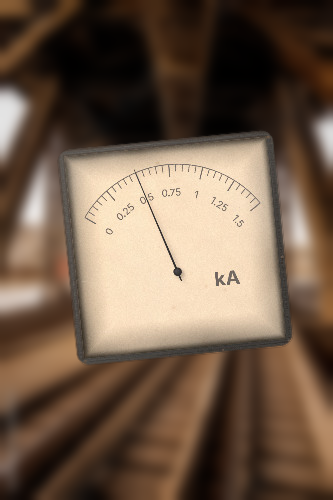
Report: 0.5; kA
